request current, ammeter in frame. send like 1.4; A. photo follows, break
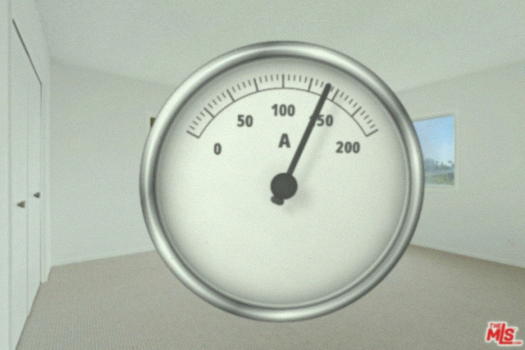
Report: 140; A
